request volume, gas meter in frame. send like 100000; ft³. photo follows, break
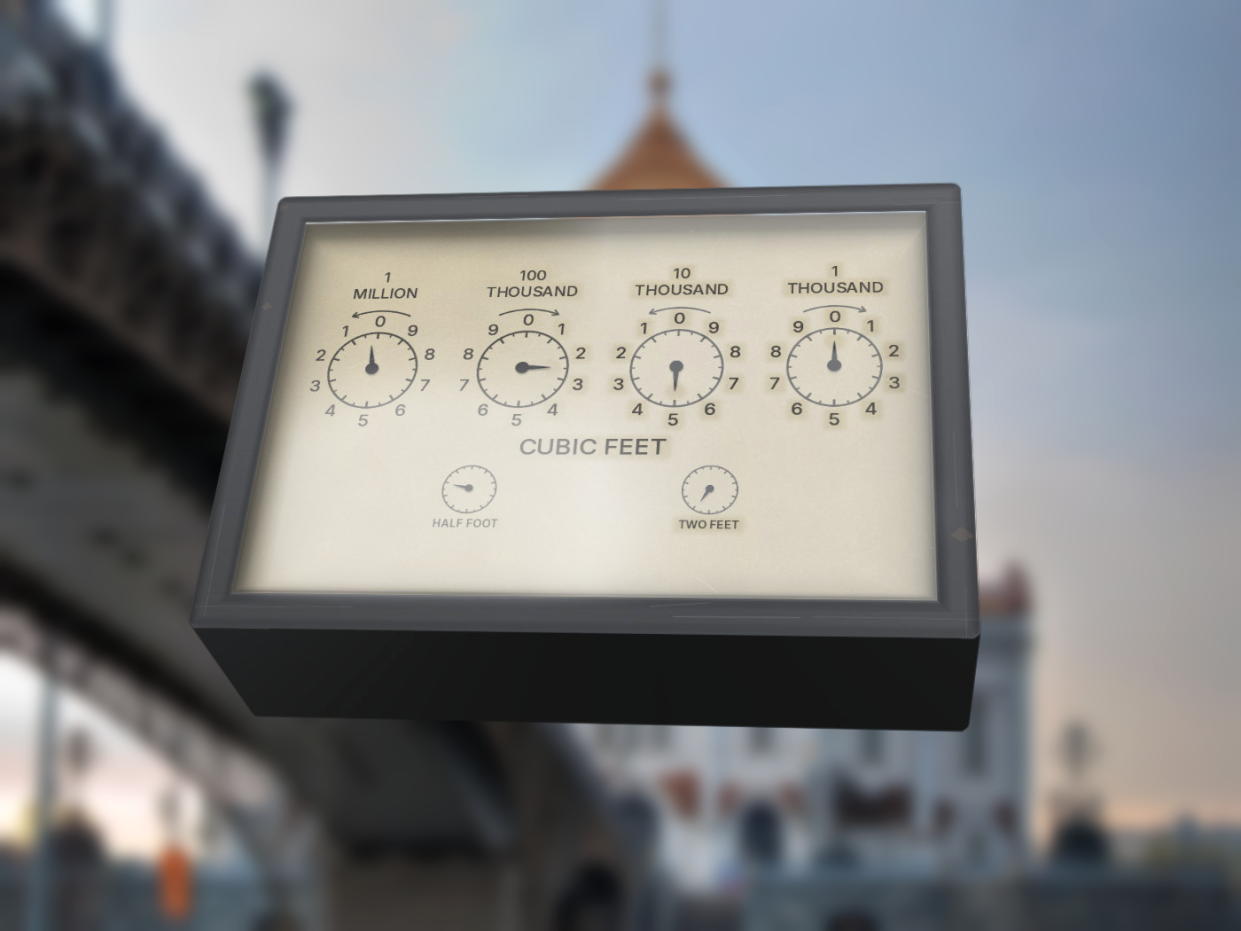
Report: 25000; ft³
